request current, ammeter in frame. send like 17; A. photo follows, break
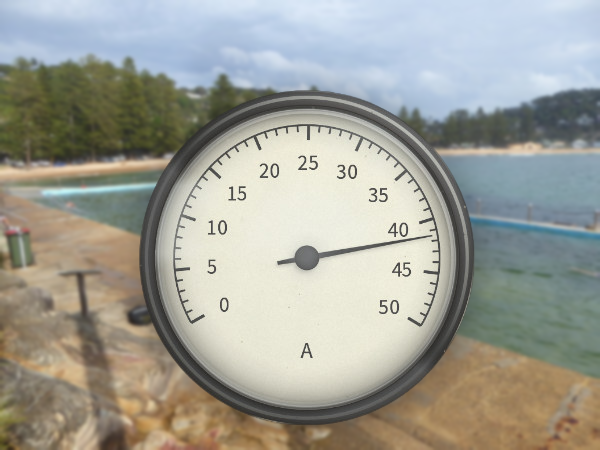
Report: 41.5; A
